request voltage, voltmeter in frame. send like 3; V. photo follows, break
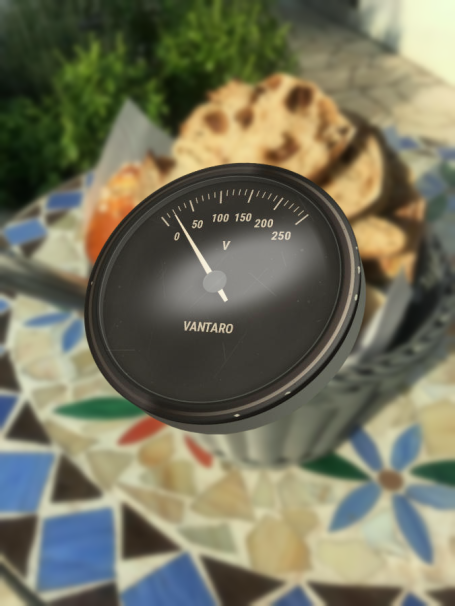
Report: 20; V
